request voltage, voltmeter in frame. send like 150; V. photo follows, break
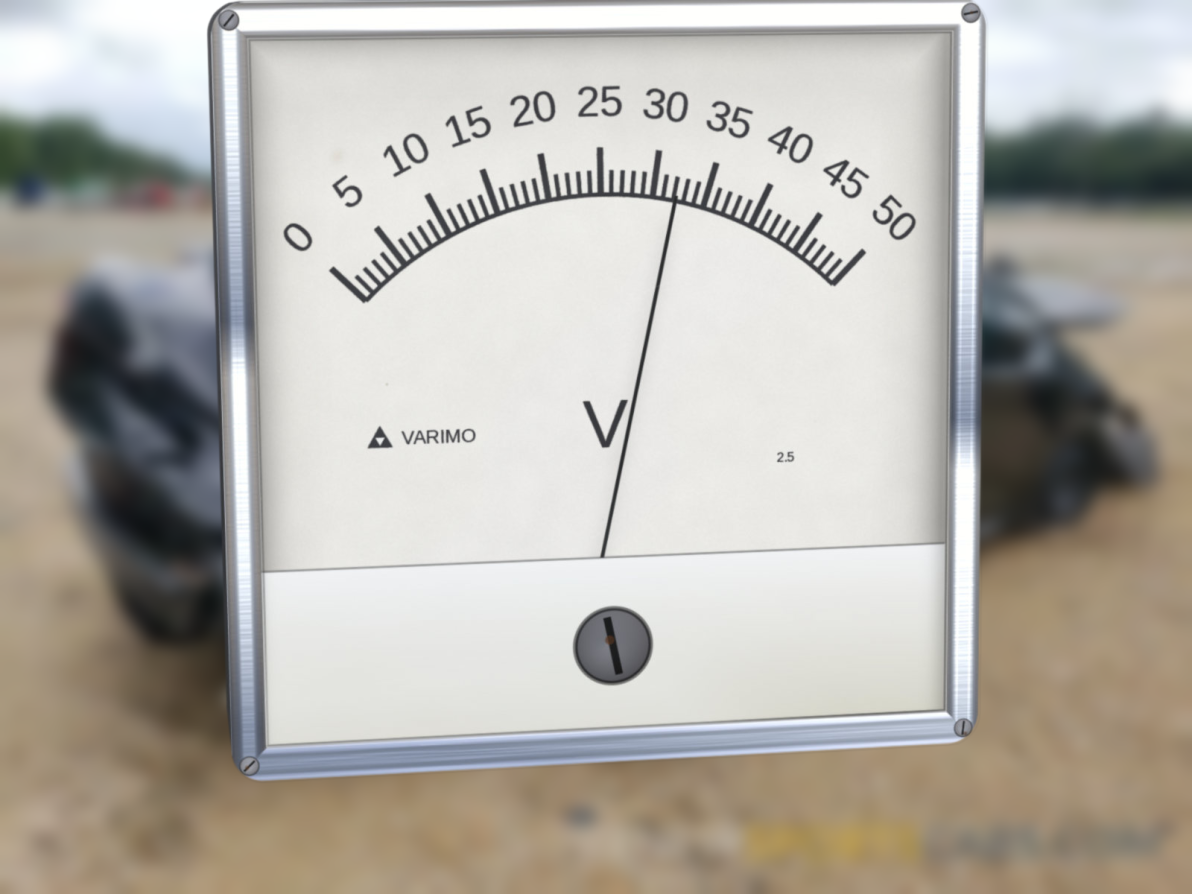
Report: 32; V
